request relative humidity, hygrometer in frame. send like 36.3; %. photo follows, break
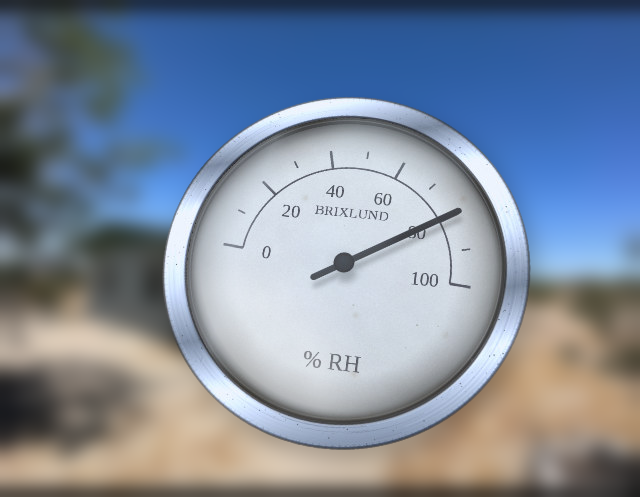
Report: 80; %
